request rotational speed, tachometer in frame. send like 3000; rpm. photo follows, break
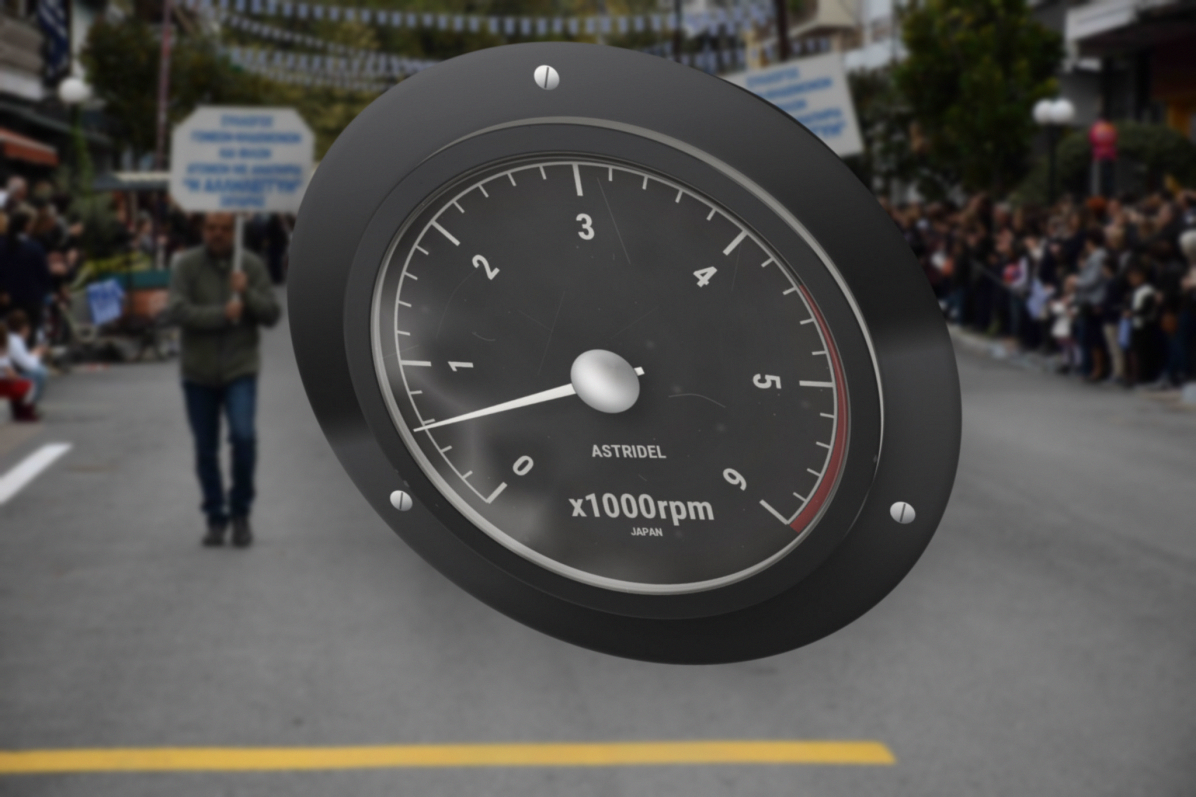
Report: 600; rpm
